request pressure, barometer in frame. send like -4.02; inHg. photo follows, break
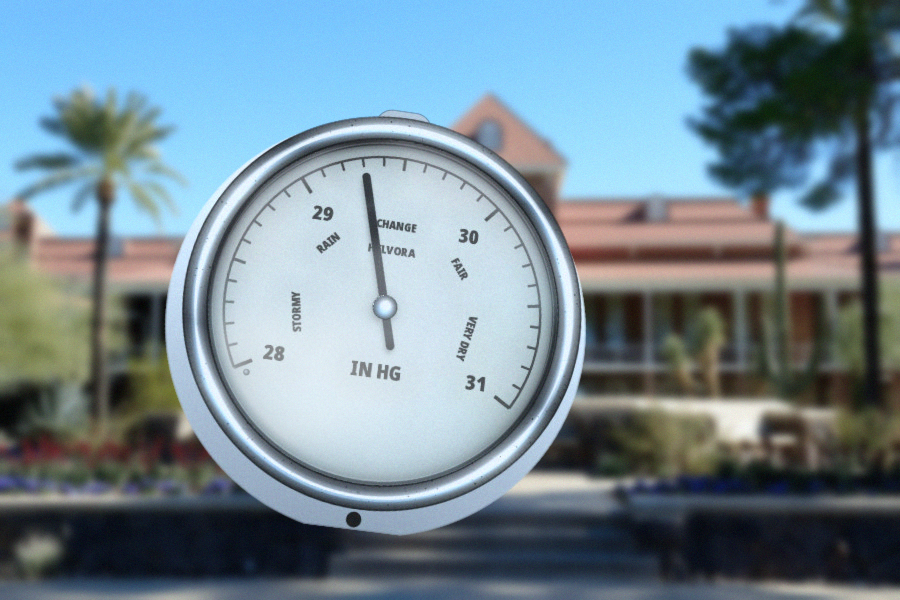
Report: 29.3; inHg
